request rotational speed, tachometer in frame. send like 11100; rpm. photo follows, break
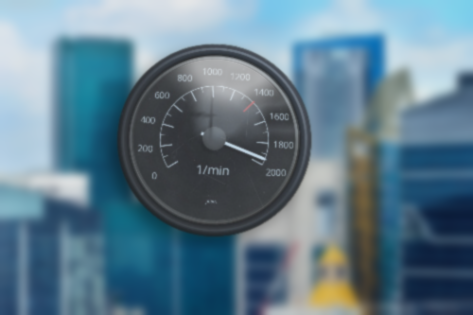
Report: 1950; rpm
